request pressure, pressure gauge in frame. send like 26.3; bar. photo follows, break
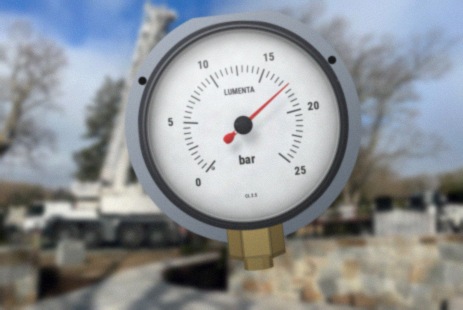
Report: 17.5; bar
